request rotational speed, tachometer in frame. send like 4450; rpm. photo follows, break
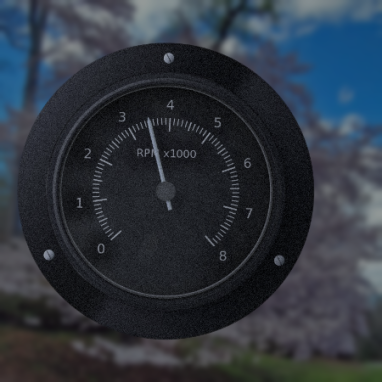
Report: 3500; rpm
